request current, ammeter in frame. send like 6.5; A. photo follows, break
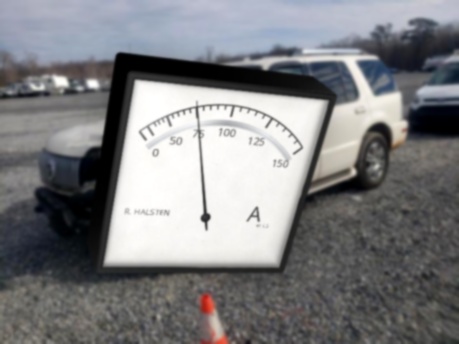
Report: 75; A
